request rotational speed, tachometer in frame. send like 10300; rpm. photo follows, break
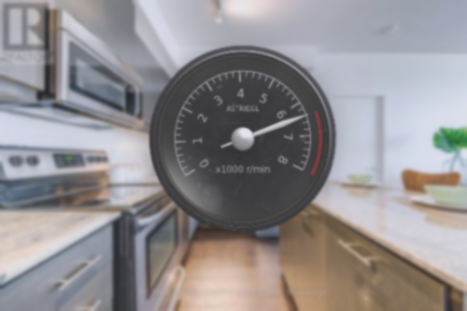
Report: 6400; rpm
